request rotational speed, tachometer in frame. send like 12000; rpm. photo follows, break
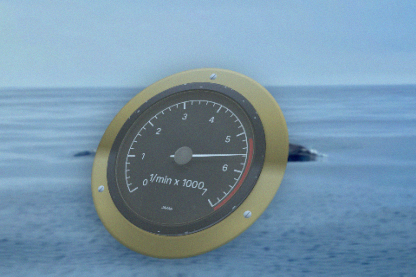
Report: 5600; rpm
